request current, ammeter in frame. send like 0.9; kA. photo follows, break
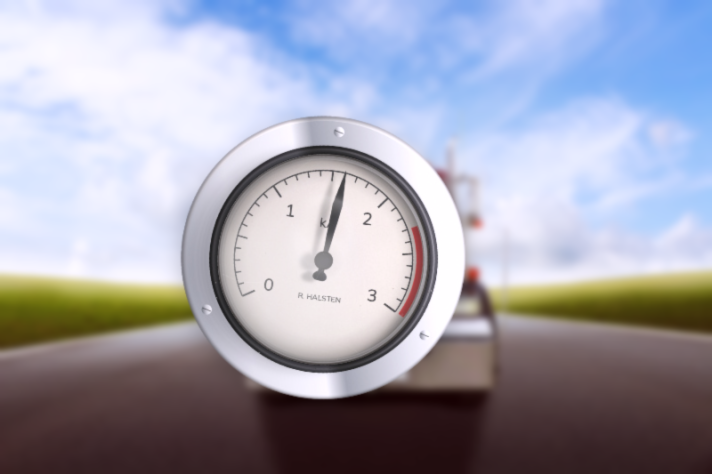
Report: 1.6; kA
